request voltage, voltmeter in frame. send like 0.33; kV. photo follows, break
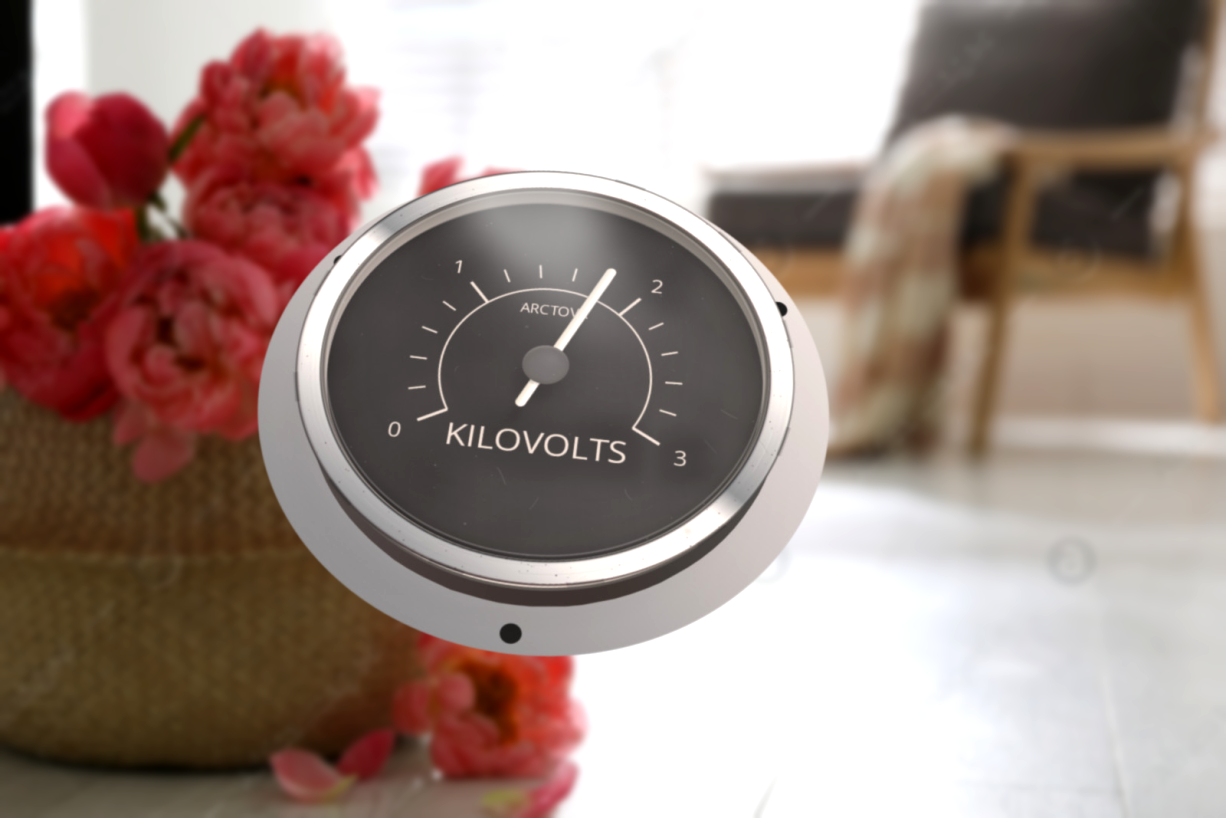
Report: 1.8; kV
